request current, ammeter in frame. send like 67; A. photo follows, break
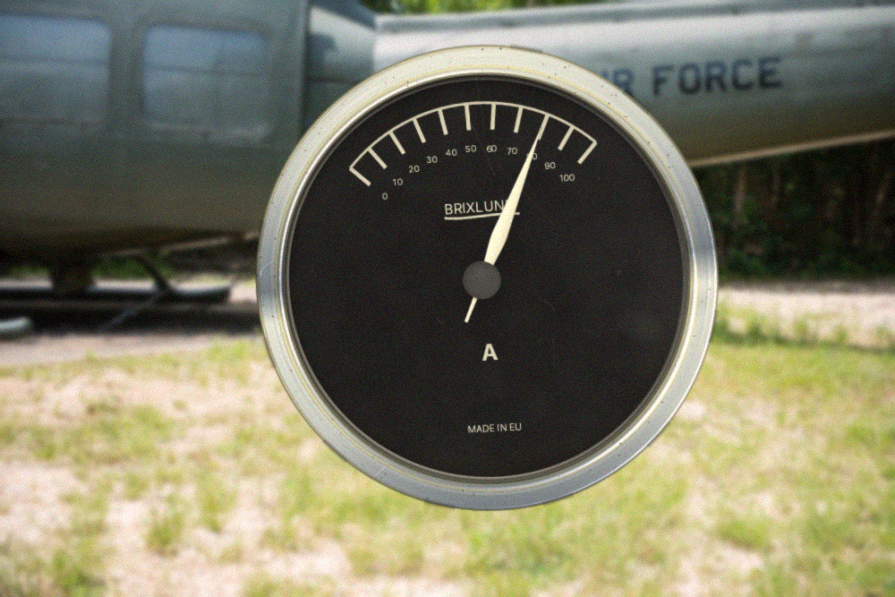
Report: 80; A
